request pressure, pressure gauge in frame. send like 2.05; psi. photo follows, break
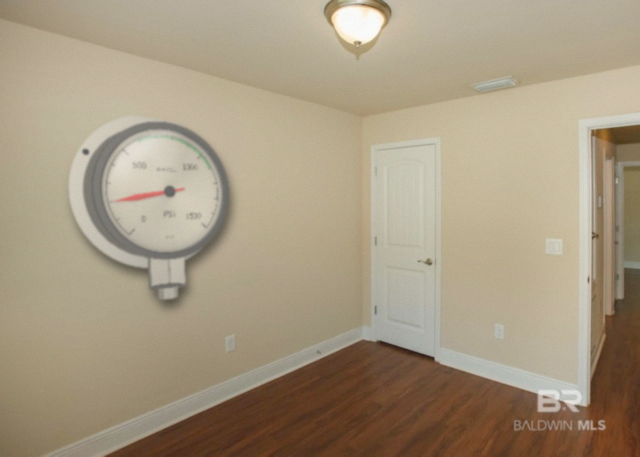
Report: 200; psi
